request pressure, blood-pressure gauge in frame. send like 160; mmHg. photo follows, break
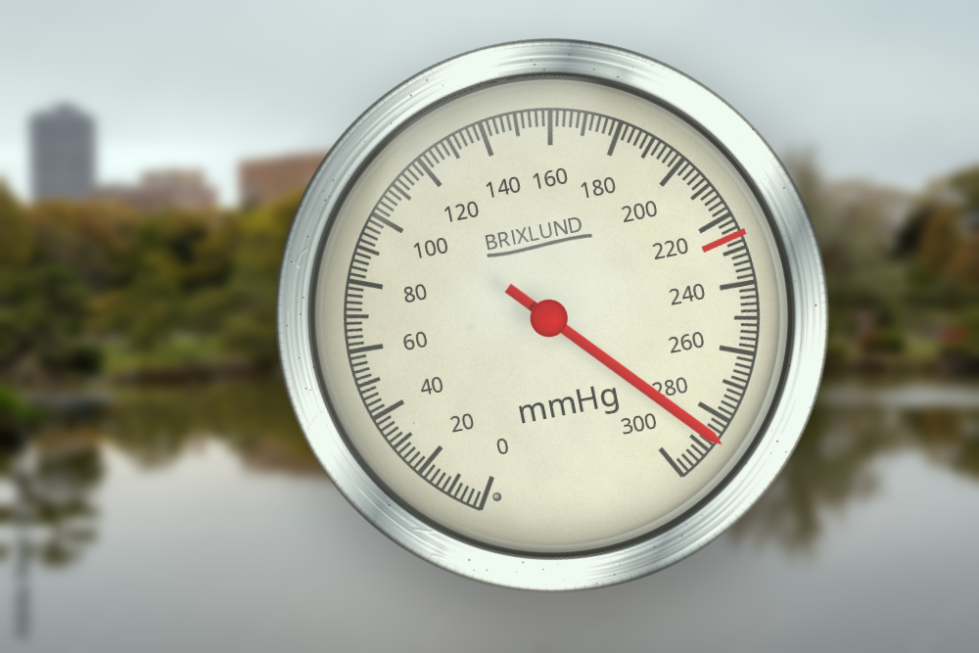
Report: 286; mmHg
